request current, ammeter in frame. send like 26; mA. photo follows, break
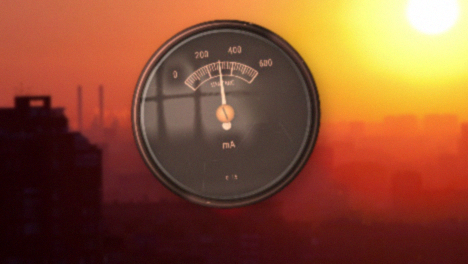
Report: 300; mA
